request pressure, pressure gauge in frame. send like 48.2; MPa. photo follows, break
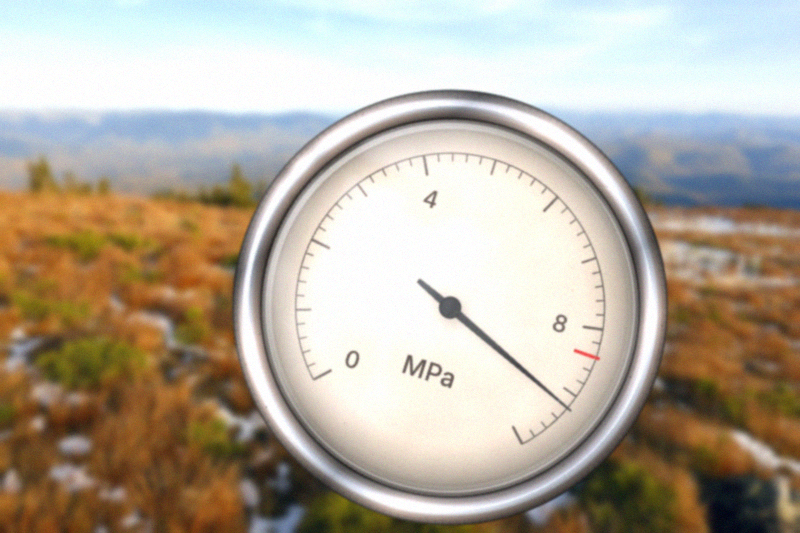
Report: 9.2; MPa
